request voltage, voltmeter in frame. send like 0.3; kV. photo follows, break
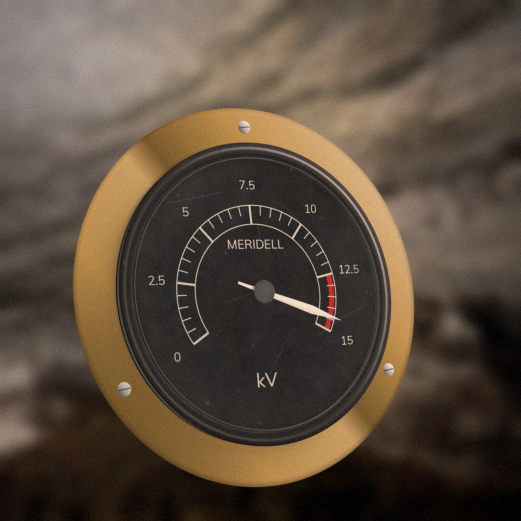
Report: 14.5; kV
